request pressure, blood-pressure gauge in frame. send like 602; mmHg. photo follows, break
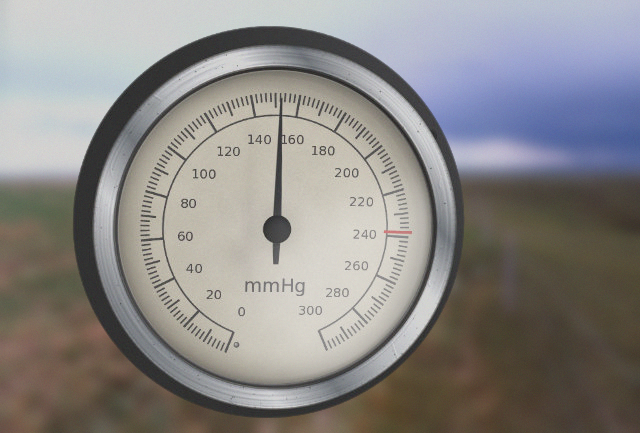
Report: 152; mmHg
